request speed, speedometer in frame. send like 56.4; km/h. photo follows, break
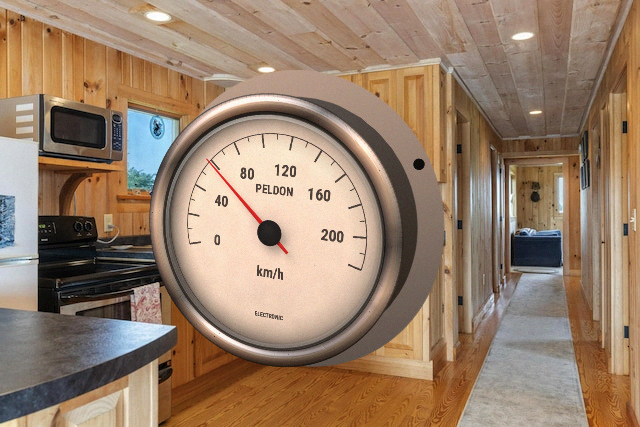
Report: 60; km/h
